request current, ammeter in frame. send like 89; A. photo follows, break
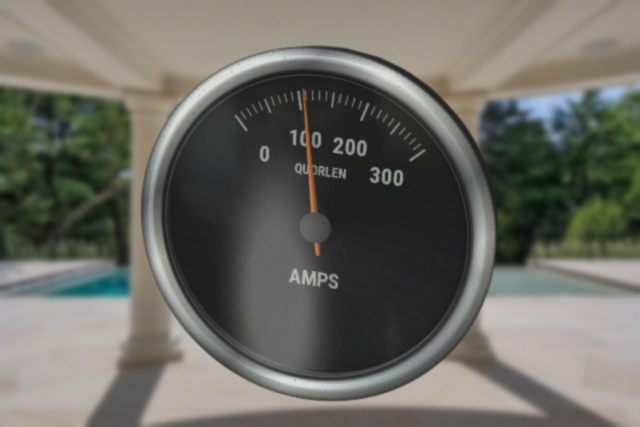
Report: 110; A
